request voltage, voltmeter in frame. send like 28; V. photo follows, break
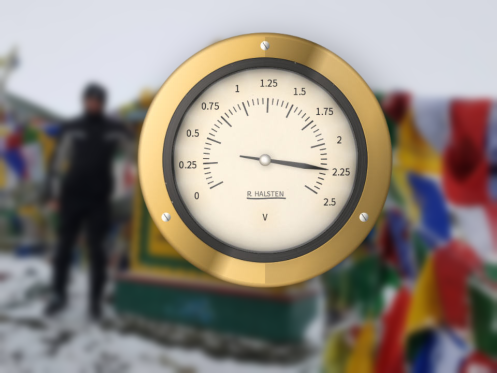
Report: 2.25; V
